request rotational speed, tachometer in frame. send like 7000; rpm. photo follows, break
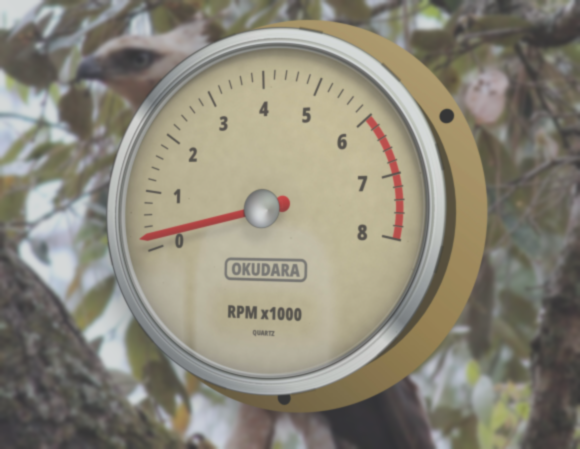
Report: 200; rpm
